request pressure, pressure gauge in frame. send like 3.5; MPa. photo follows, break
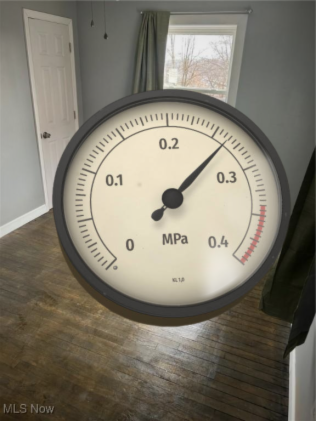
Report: 0.265; MPa
